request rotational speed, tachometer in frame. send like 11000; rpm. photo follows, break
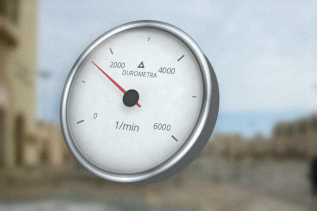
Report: 1500; rpm
